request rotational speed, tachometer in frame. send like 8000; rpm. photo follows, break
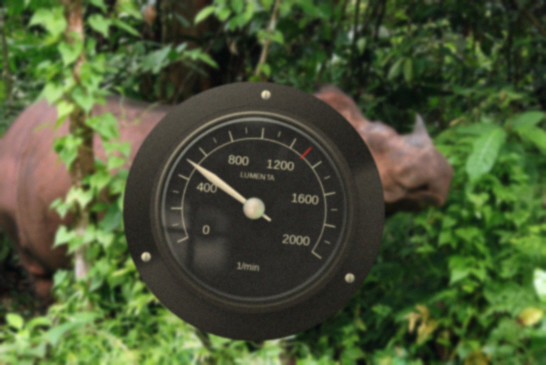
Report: 500; rpm
